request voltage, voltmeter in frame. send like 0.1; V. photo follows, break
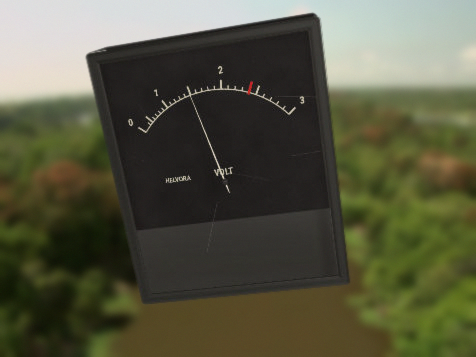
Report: 1.5; V
